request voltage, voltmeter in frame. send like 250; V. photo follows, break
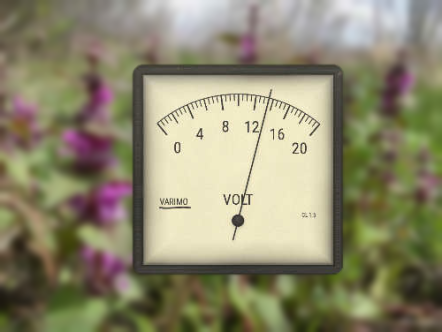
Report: 13.5; V
